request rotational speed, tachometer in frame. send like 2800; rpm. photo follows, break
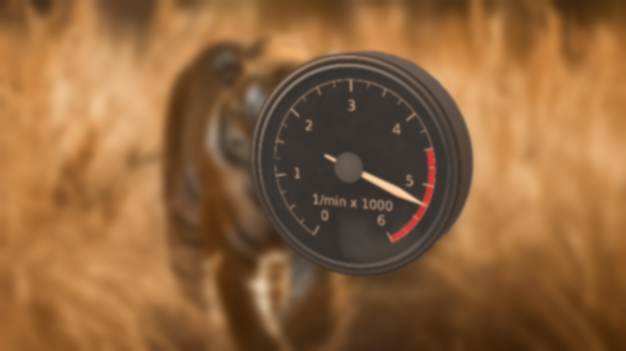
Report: 5250; rpm
